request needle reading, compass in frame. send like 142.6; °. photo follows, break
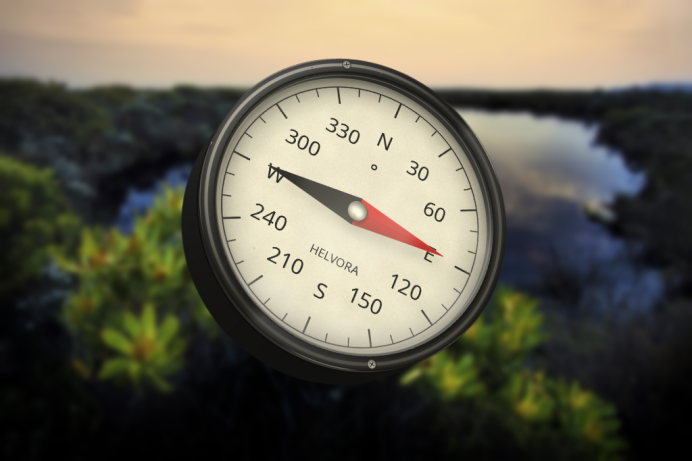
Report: 90; °
